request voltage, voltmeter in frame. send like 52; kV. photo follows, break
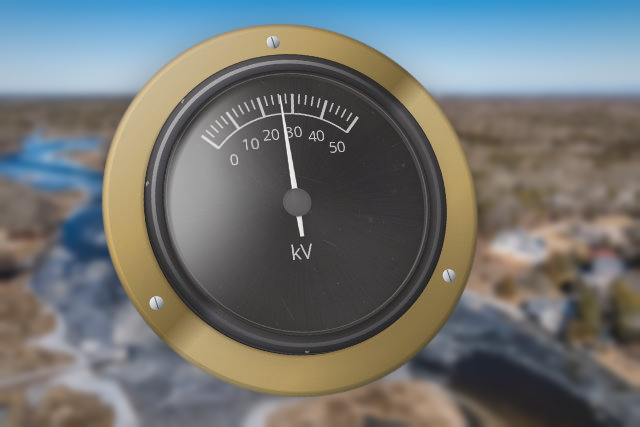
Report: 26; kV
